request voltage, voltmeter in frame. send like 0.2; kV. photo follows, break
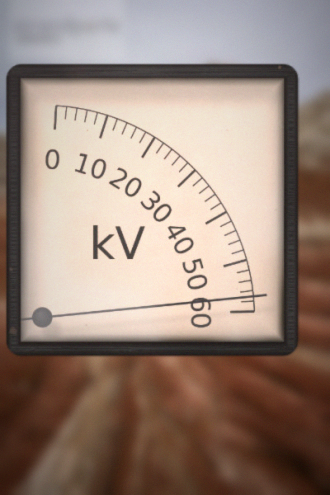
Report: 57; kV
